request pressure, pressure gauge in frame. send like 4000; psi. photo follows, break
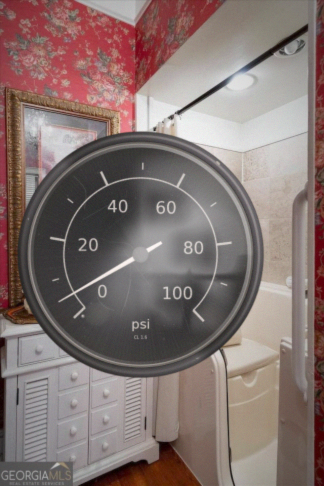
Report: 5; psi
